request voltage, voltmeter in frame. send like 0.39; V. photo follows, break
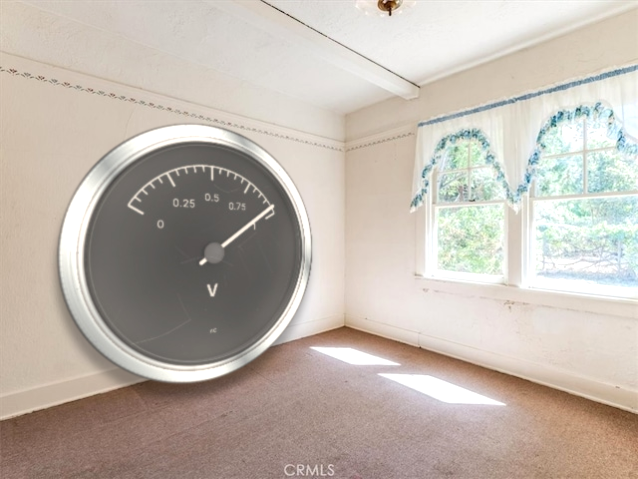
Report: 0.95; V
